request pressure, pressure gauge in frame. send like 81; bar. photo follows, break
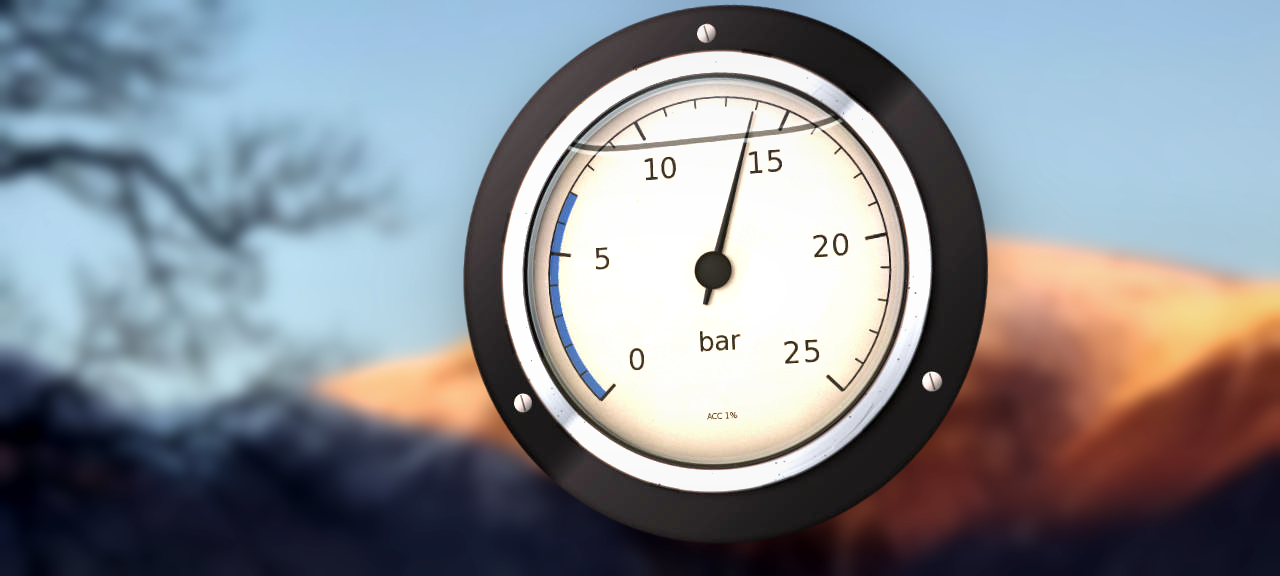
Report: 14; bar
